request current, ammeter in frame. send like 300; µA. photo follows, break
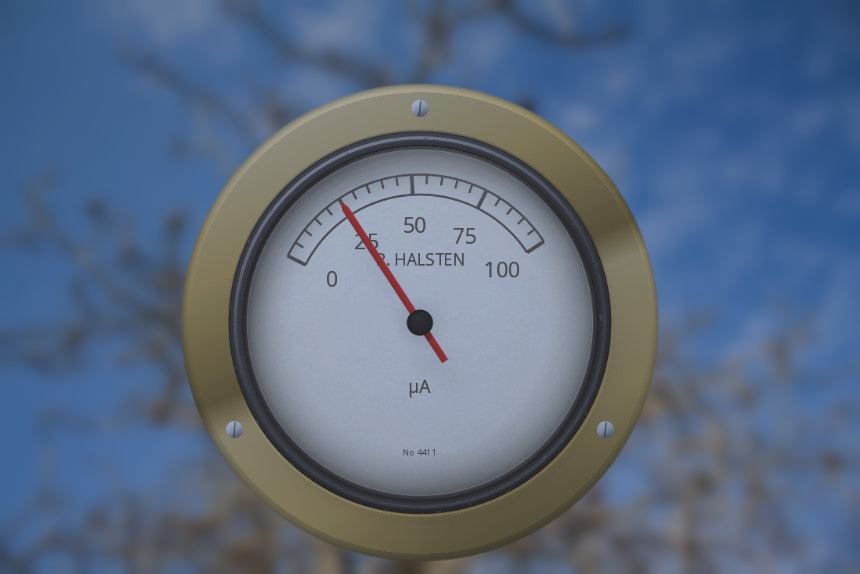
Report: 25; µA
